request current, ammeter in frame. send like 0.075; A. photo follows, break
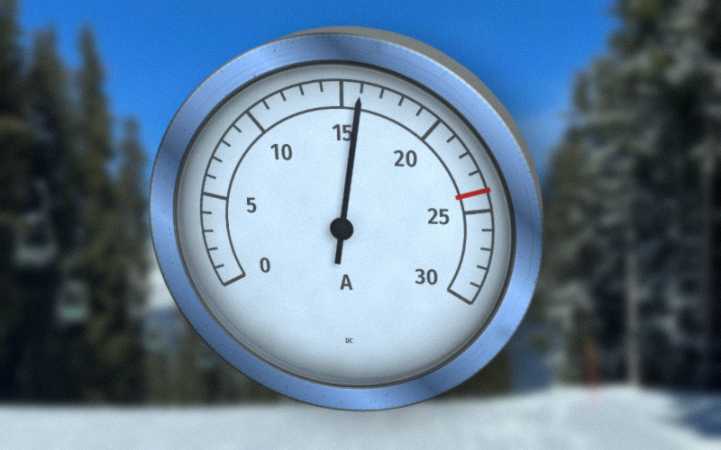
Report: 16; A
